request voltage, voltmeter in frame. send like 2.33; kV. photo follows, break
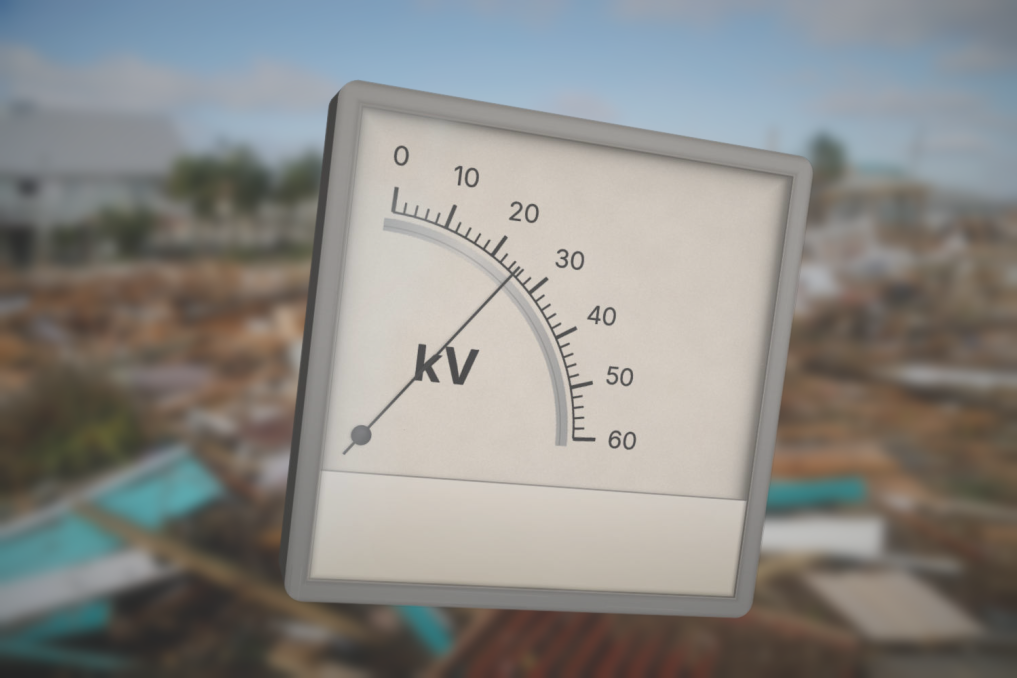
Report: 25; kV
